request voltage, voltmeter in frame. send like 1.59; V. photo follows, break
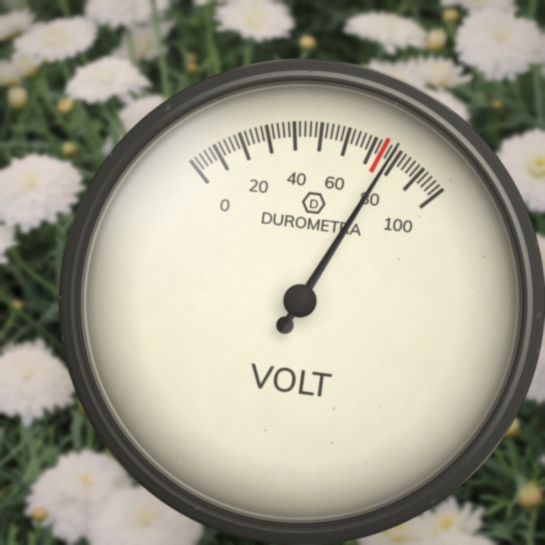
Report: 78; V
